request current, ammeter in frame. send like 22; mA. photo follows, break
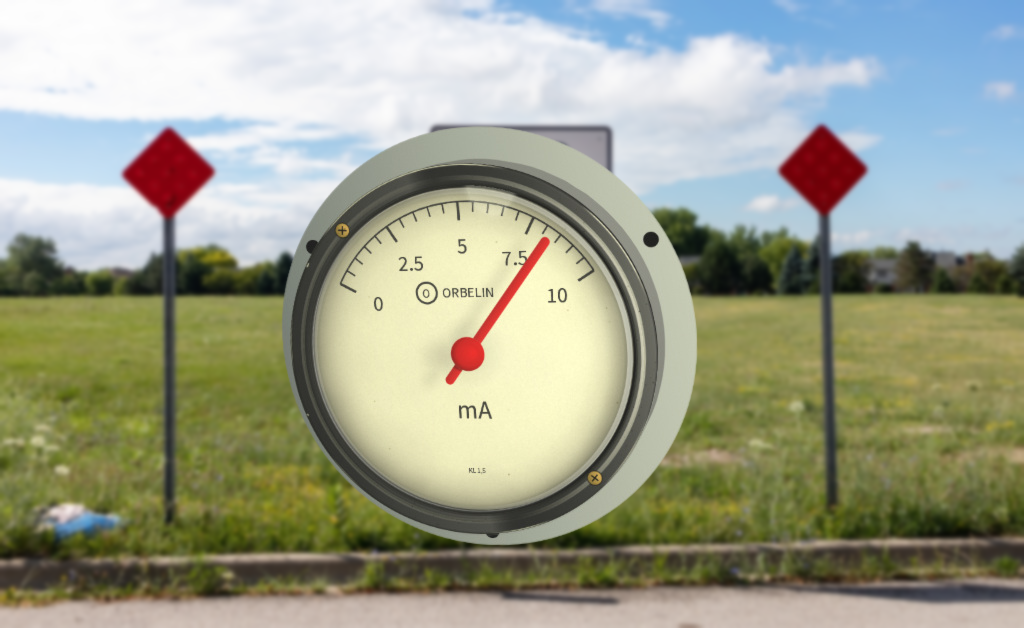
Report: 8.25; mA
